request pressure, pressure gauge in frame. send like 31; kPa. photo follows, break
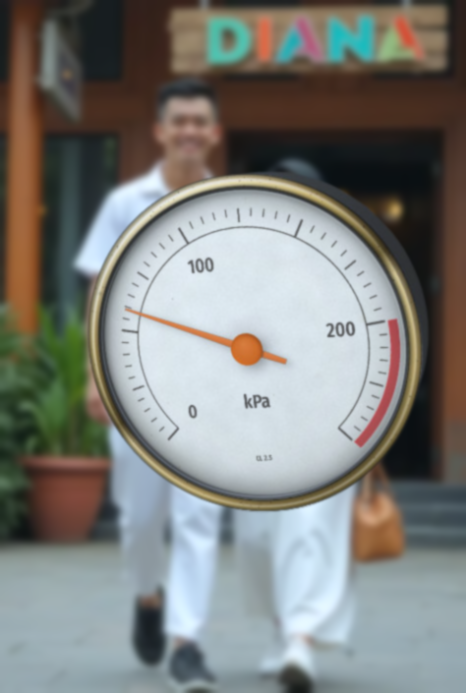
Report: 60; kPa
